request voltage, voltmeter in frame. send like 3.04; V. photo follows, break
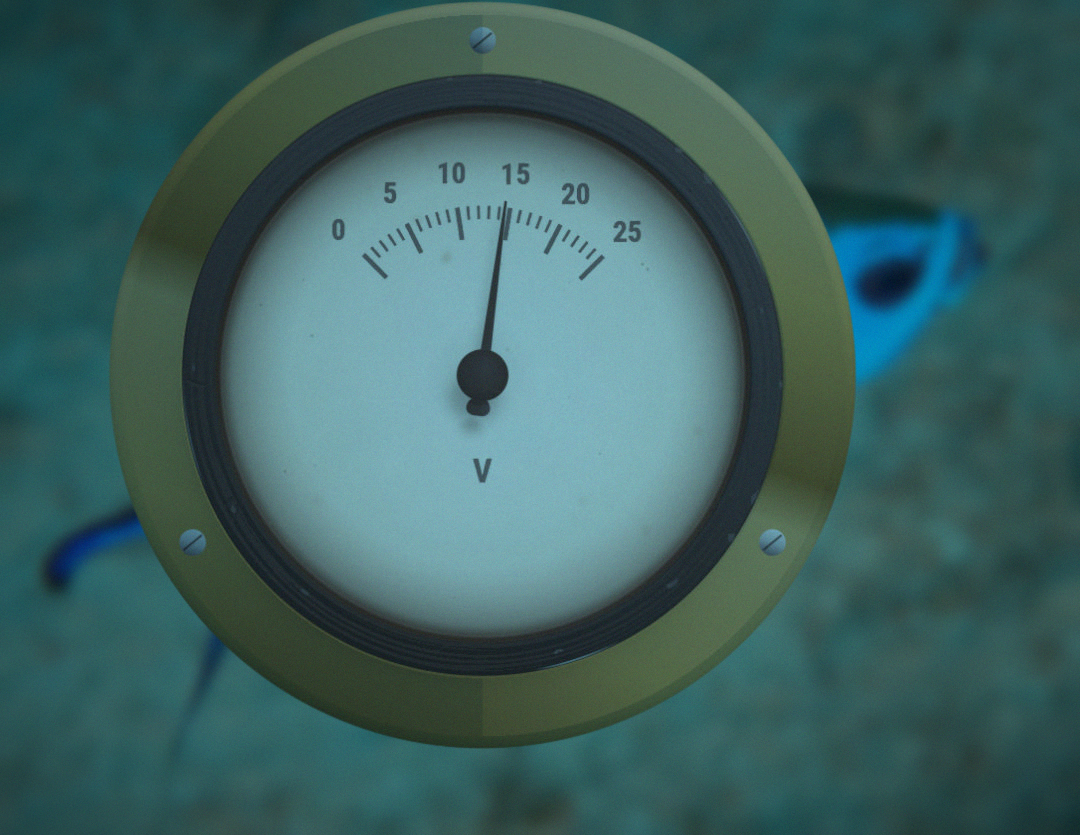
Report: 14.5; V
